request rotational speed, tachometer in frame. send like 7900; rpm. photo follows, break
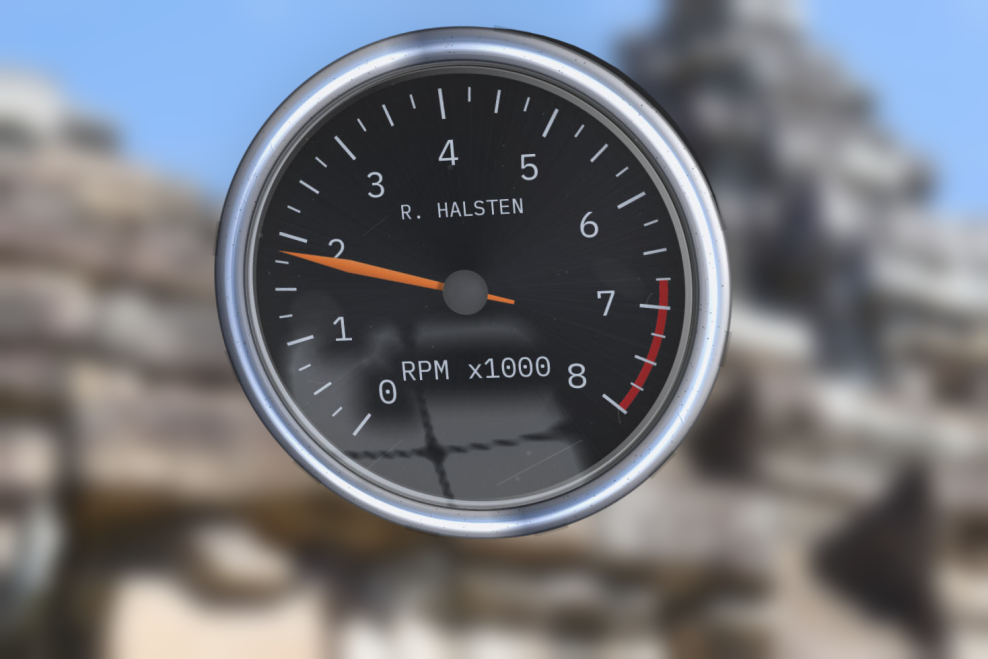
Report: 1875; rpm
